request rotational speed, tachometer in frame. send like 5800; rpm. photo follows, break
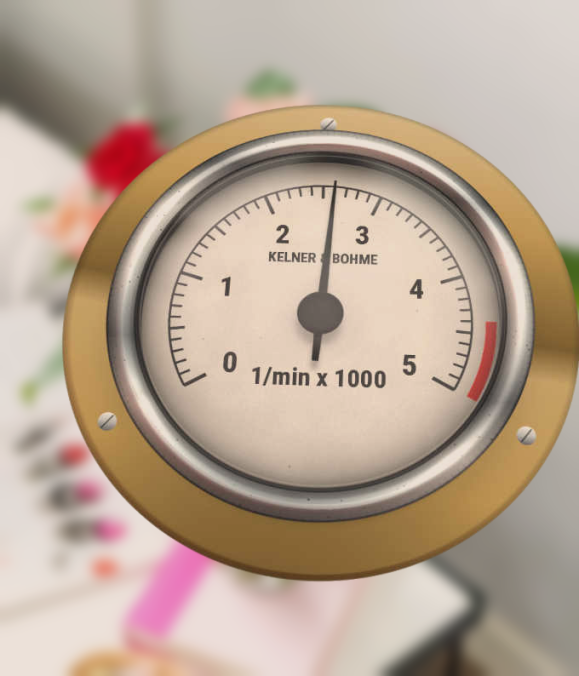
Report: 2600; rpm
